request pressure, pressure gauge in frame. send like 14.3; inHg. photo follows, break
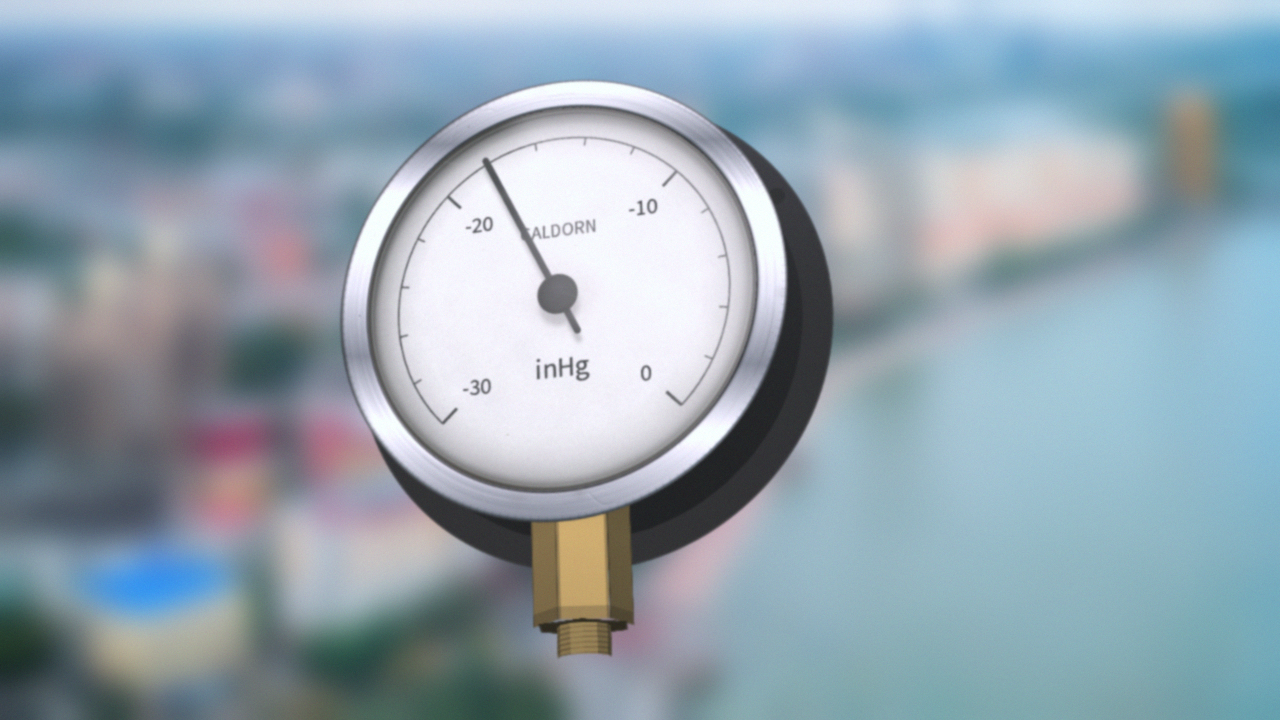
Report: -18; inHg
